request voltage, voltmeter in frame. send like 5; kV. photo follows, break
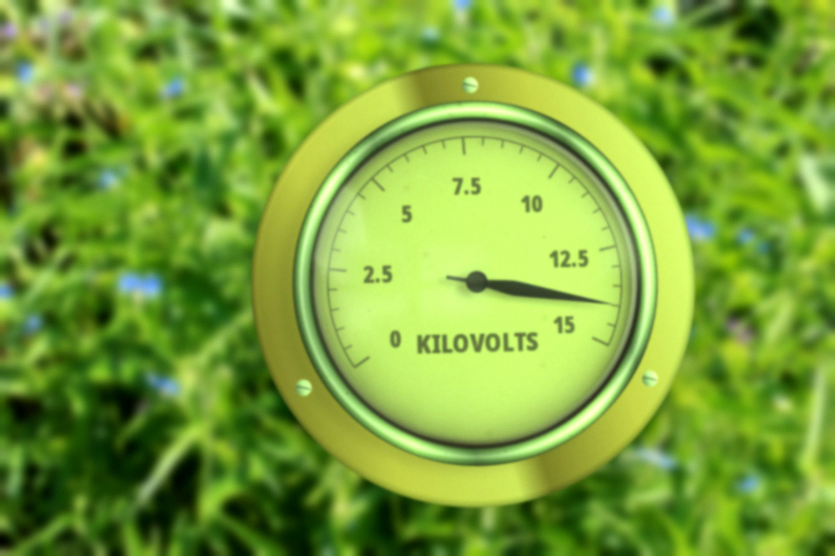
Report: 14; kV
